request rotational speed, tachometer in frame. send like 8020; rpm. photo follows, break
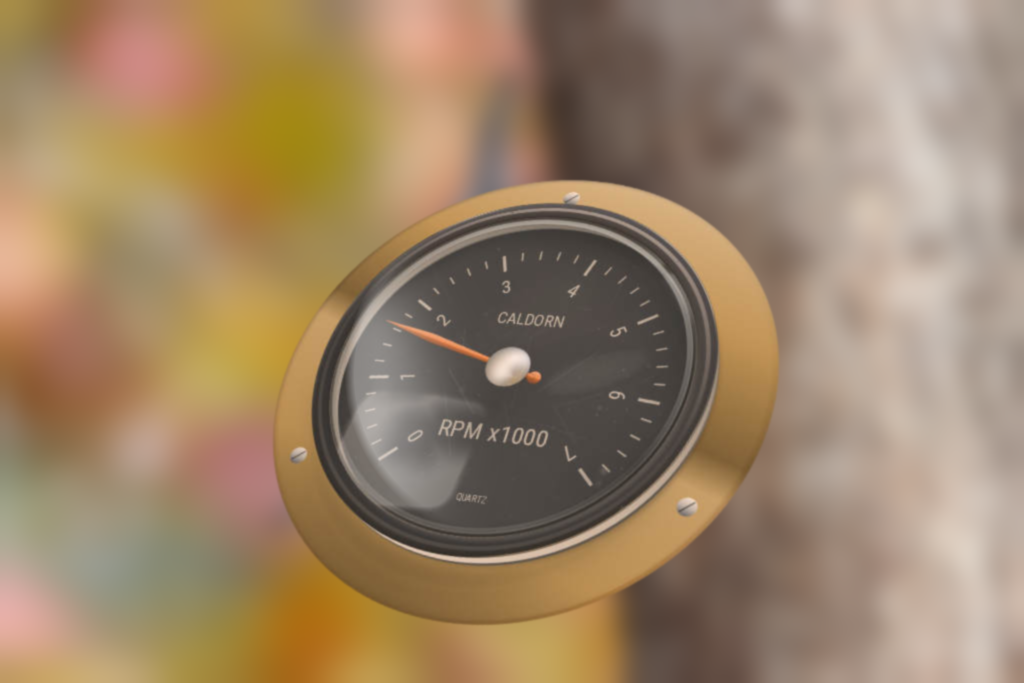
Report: 1600; rpm
